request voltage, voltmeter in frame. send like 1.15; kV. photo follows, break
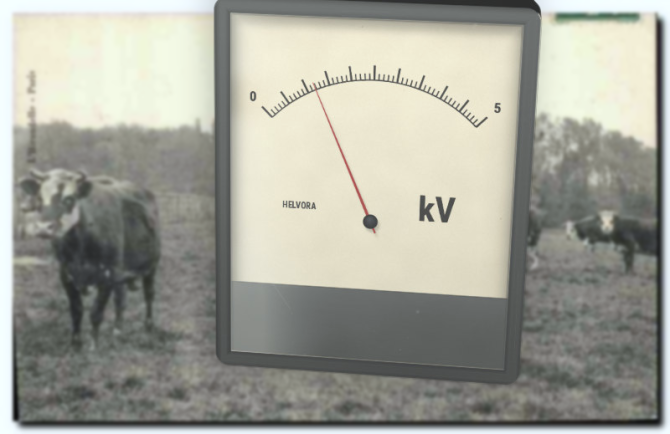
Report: 1.2; kV
